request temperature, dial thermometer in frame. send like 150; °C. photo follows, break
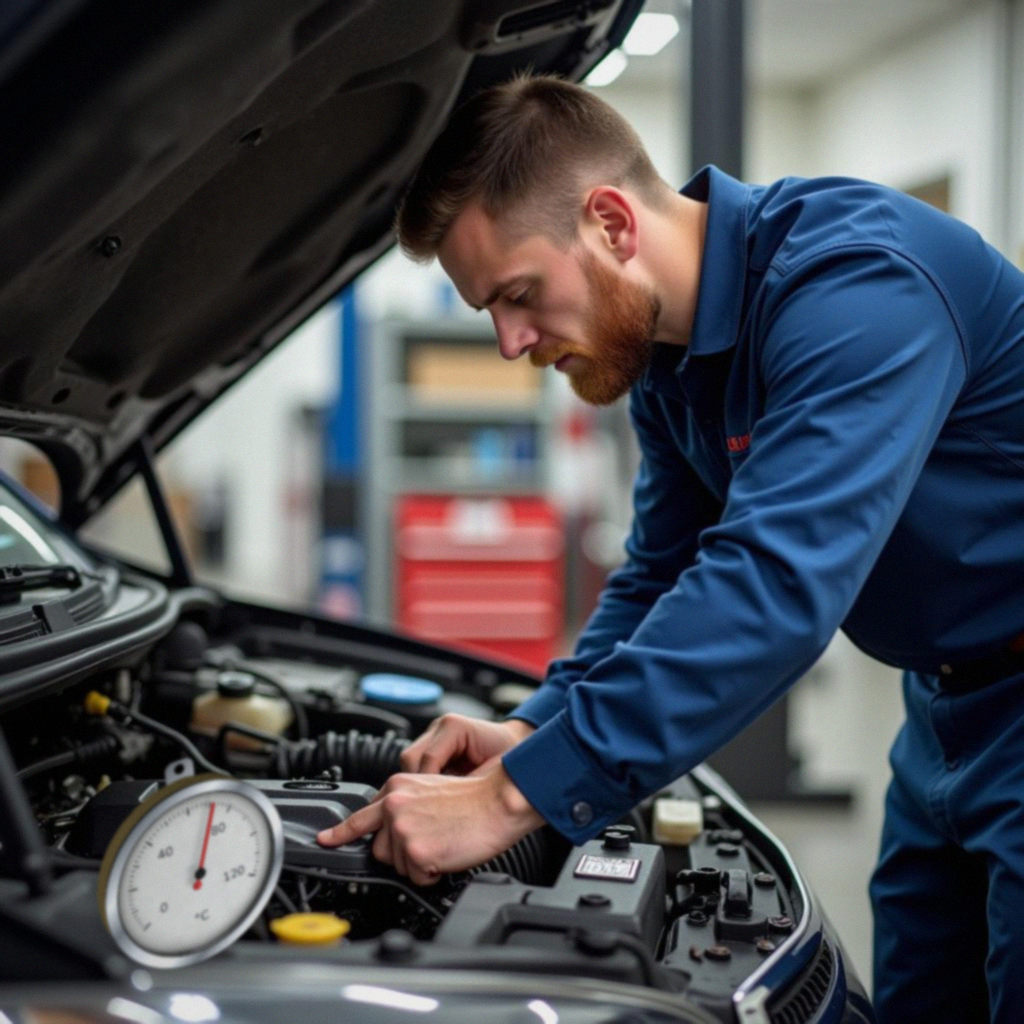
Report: 70; °C
